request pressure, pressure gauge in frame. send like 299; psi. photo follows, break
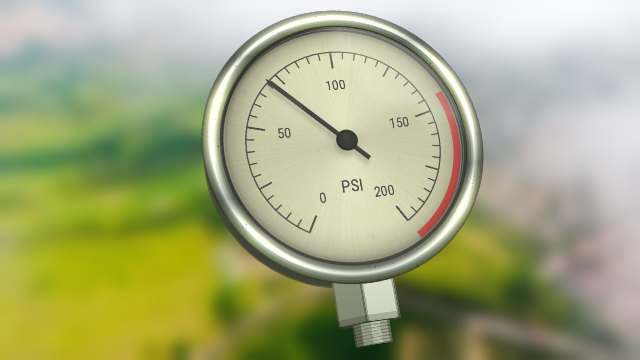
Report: 70; psi
